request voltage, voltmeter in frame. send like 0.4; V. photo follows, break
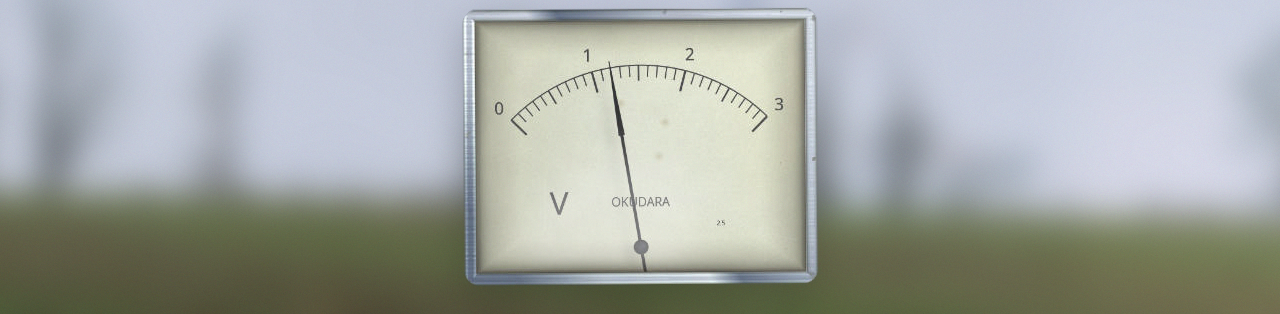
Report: 1.2; V
